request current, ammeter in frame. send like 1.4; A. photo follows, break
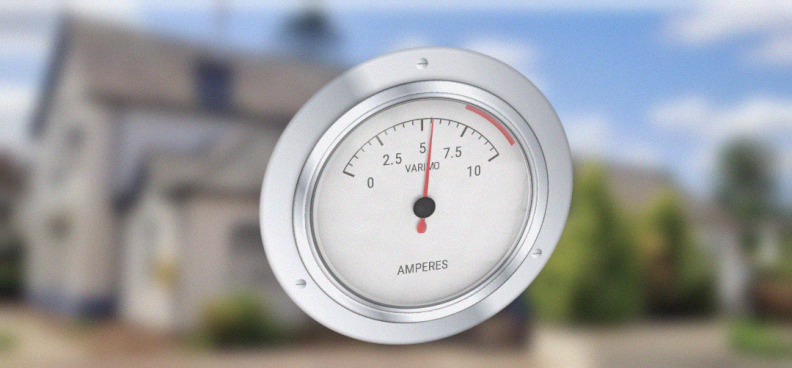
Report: 5.5; A
